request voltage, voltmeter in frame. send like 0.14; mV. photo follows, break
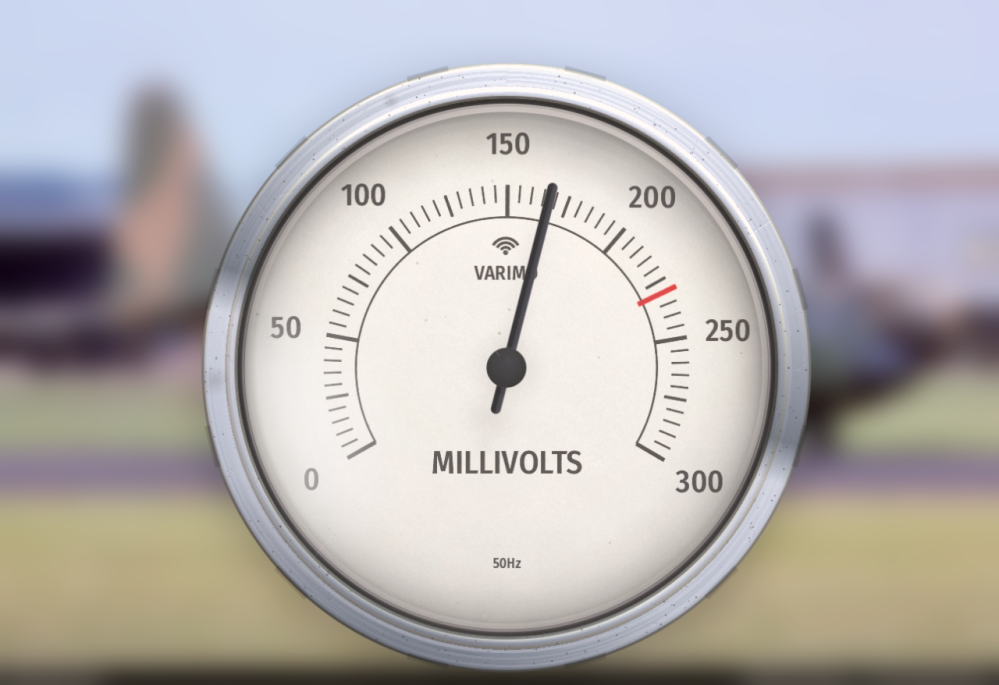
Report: 167.5; mV
